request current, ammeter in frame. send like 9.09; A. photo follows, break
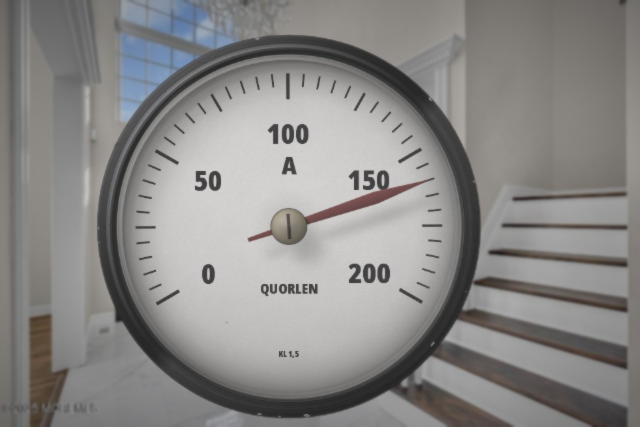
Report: 160; A
